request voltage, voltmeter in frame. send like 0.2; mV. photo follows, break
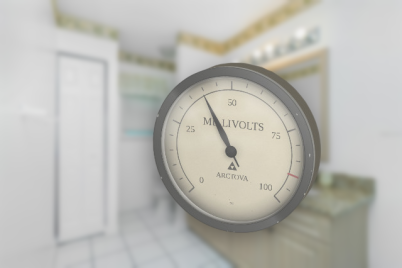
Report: 40; mV
